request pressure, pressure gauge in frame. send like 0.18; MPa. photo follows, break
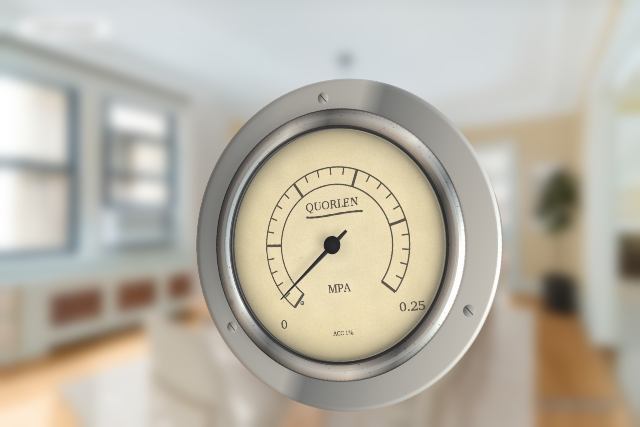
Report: 0.01; MPa
